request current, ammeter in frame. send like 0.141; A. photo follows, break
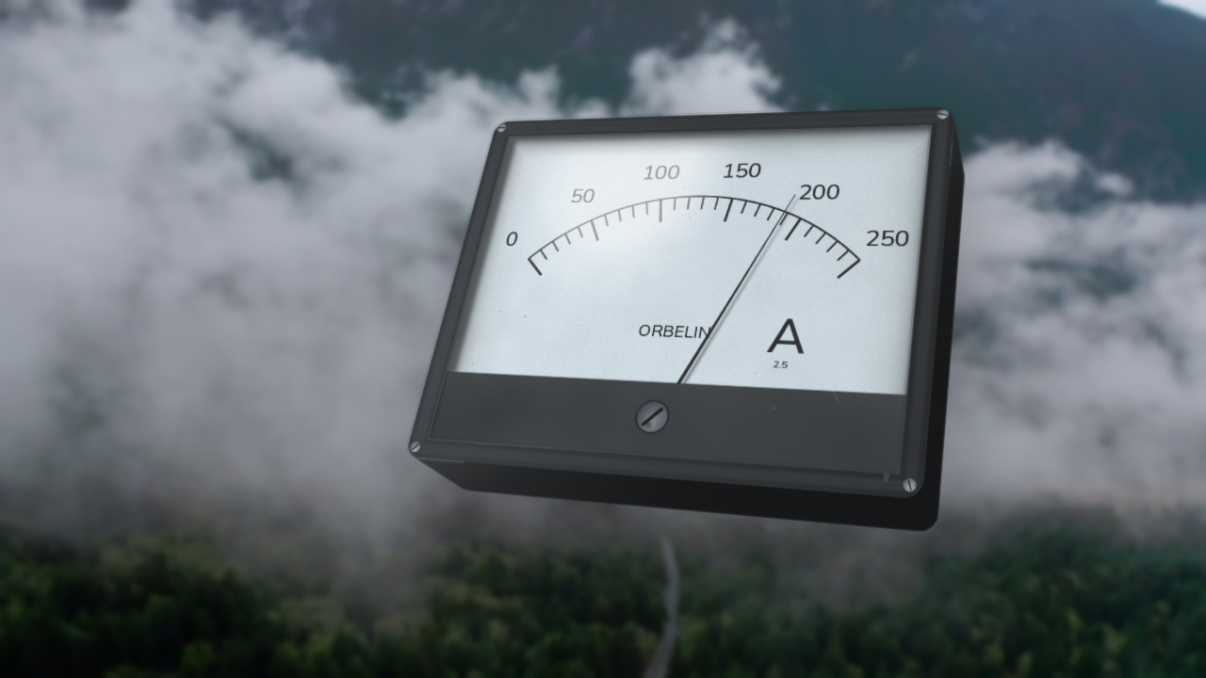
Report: 190; A
